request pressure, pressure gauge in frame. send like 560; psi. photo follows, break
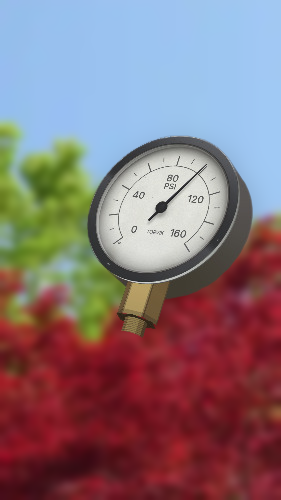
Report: 100; psi
